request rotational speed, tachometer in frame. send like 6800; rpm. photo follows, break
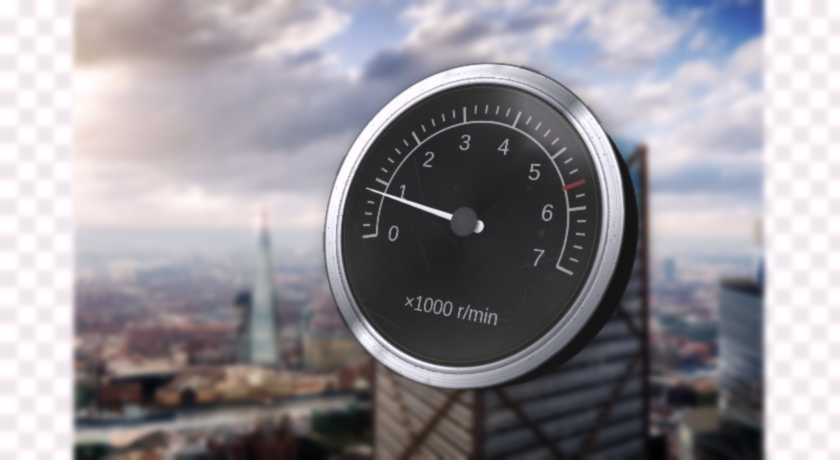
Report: 800; rpm
